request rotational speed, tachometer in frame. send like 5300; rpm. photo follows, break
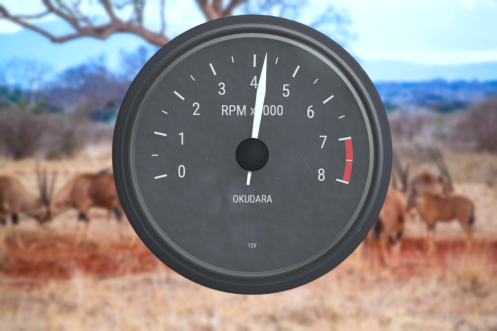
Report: 4250; rpm
